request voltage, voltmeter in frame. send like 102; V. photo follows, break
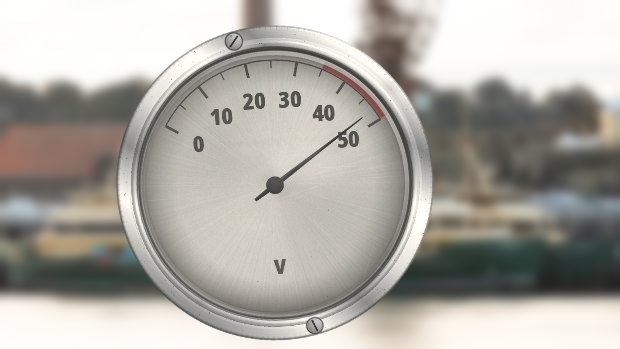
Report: 47.5; V
